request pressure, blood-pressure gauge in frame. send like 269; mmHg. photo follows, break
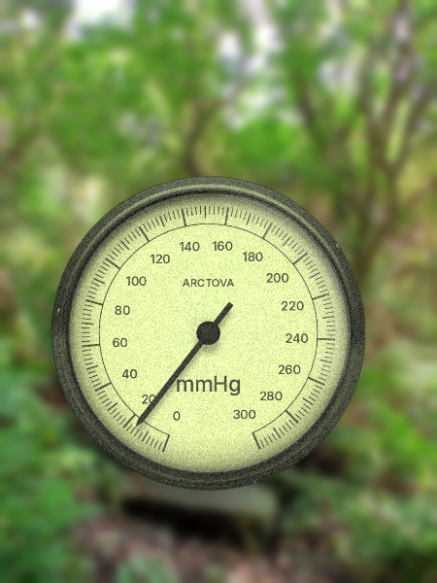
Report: 16; mmHg
